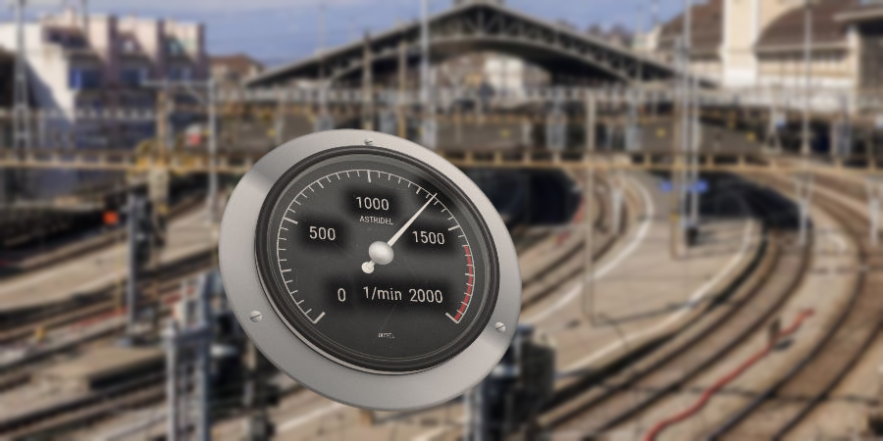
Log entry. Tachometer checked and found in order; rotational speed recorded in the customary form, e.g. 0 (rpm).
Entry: 1325 (rpm)
